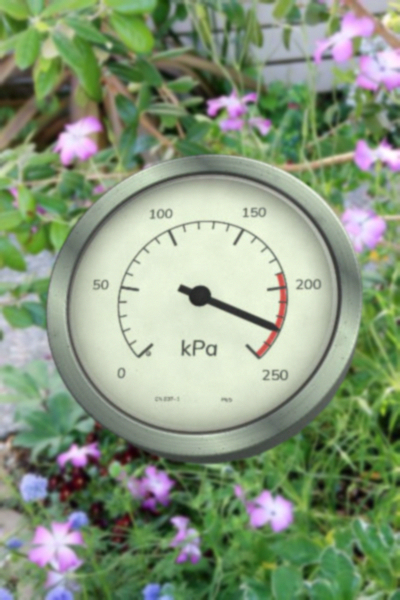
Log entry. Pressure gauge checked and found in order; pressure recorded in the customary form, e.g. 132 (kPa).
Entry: 230 (kPa)
